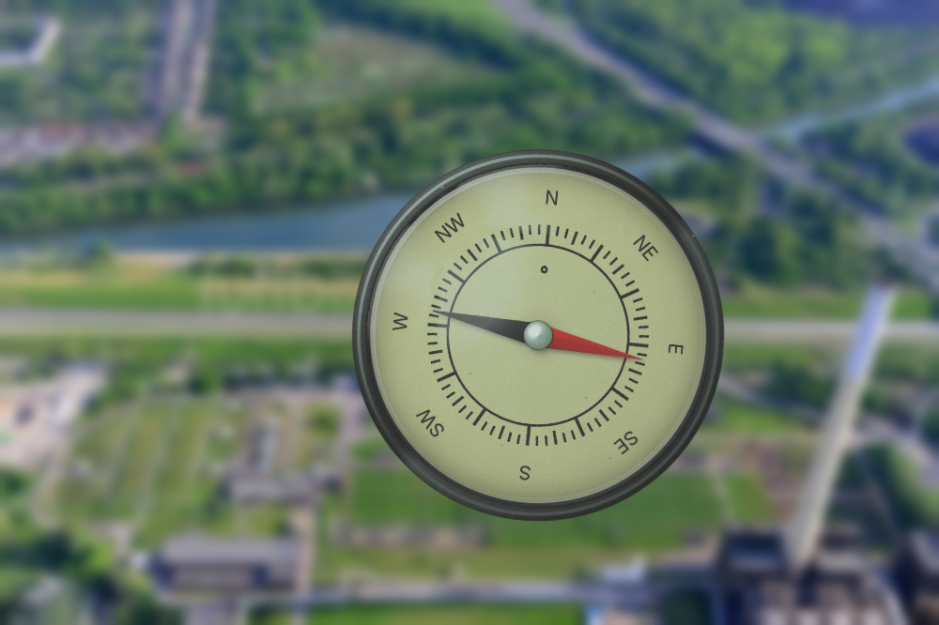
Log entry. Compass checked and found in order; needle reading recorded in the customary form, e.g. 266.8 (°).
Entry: 97.5 (°)
